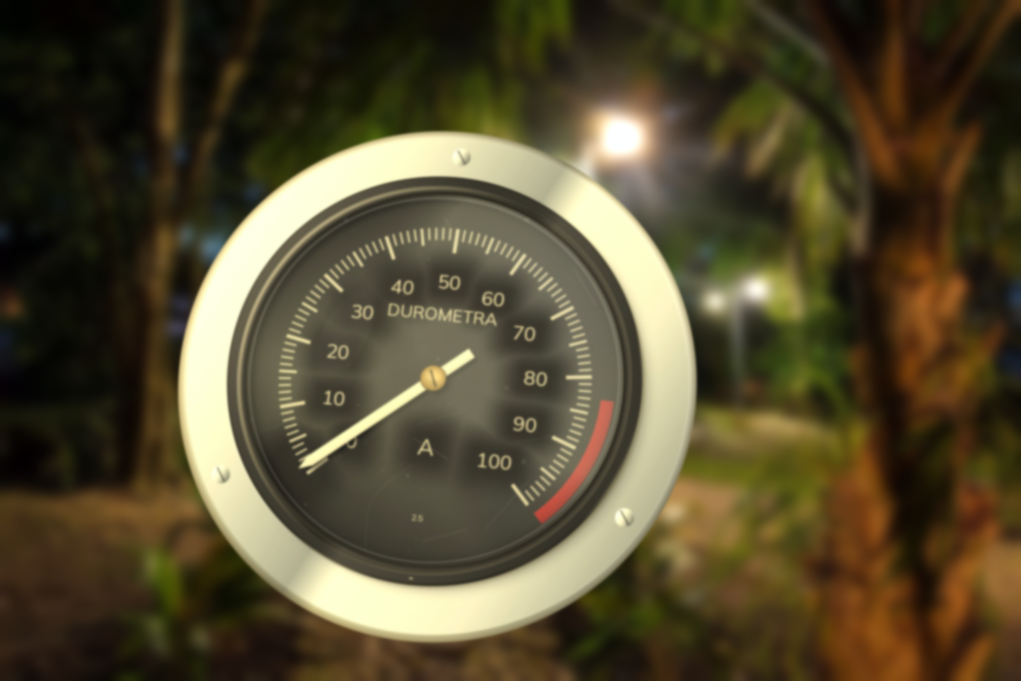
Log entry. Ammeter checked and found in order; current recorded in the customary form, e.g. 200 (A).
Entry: 1 (A)
